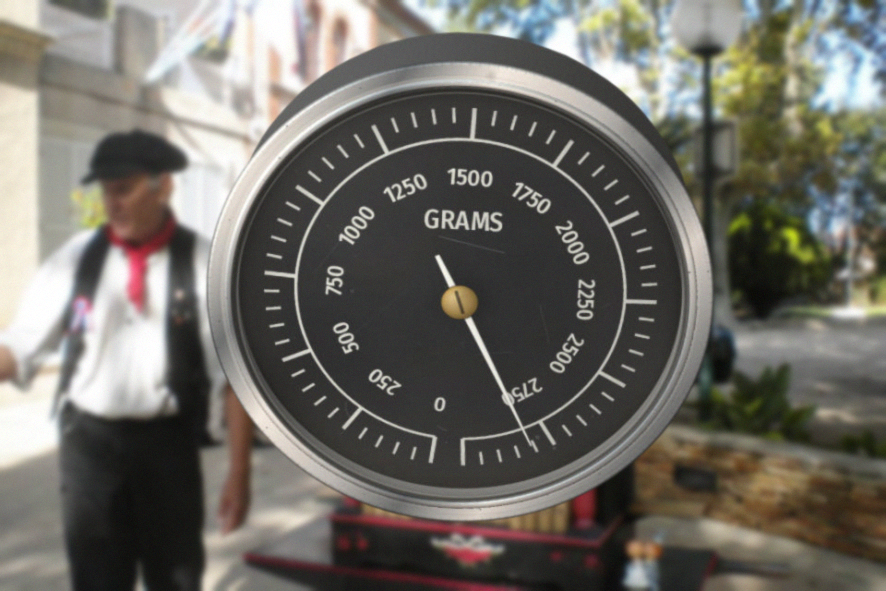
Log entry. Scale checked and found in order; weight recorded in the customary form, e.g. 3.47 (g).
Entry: 2800 (g)
